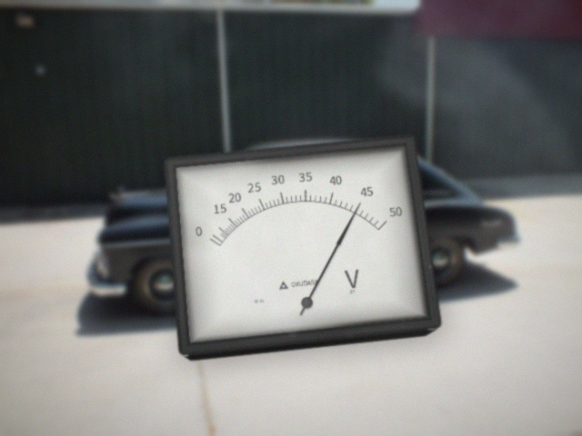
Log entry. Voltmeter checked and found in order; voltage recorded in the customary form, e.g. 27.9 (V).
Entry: 45 (V)
